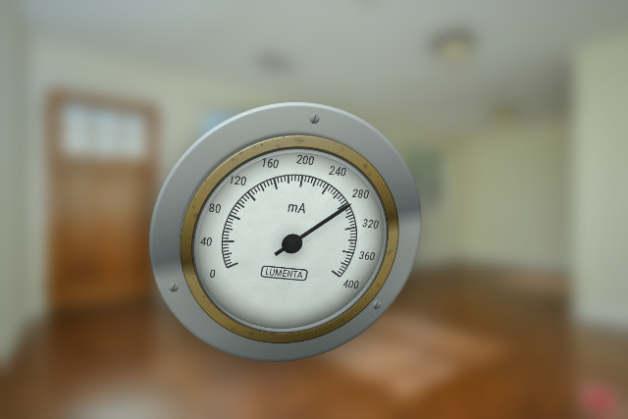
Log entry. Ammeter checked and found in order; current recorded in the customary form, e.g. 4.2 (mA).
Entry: 280 (mA)
